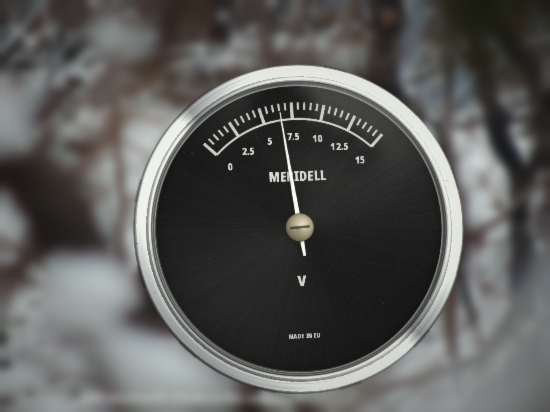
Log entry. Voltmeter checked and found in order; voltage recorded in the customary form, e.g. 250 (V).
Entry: 6.5 (V)
